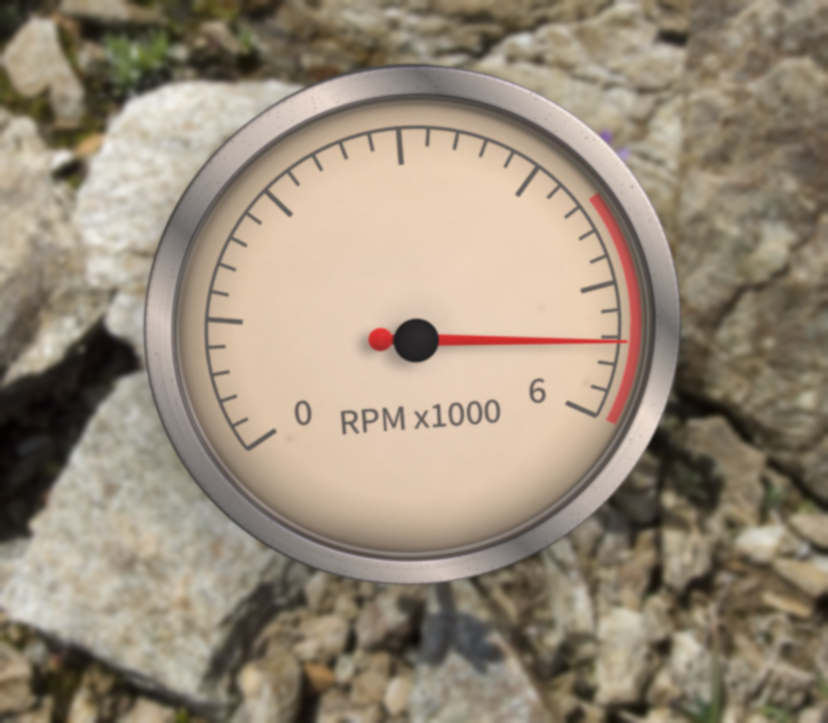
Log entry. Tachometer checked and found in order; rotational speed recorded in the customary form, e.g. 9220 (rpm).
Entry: 5400 (rpm)
